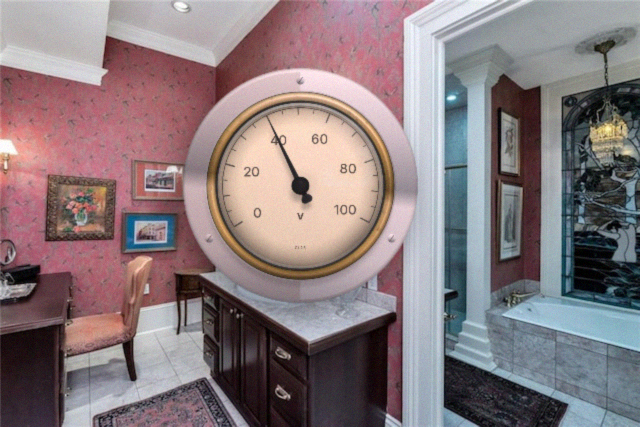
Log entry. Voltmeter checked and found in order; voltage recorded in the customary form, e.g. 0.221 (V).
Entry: 40 (V)
